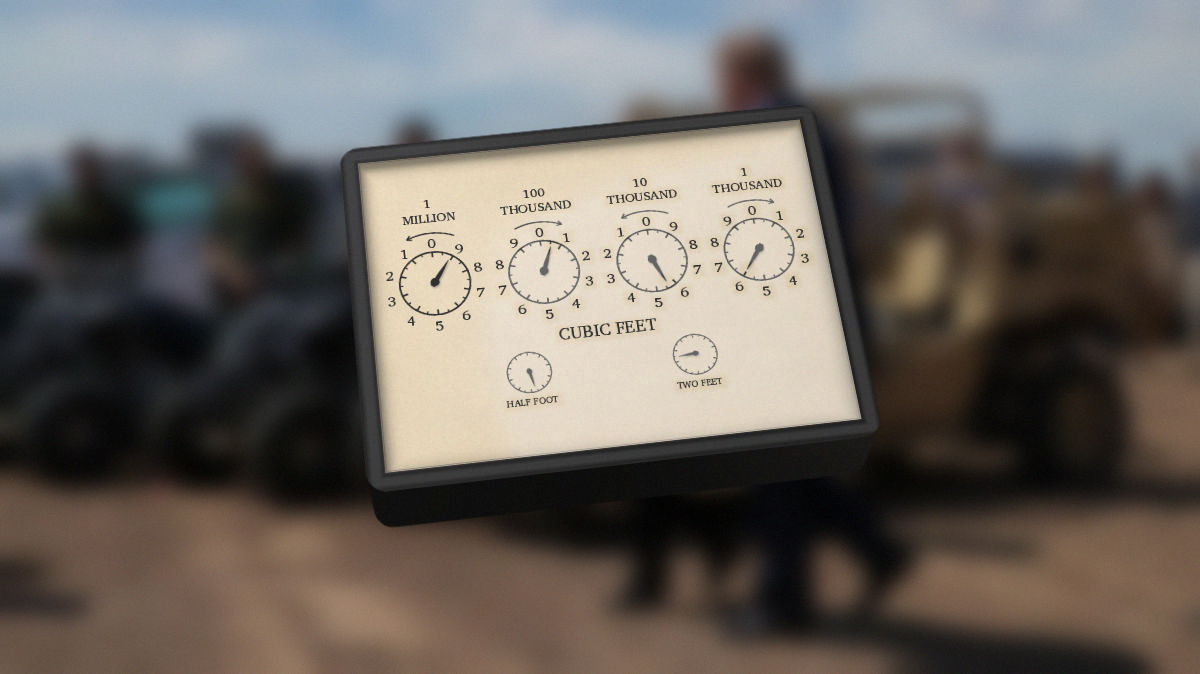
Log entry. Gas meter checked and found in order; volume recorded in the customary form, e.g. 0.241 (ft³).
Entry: 905600 (ft³)
